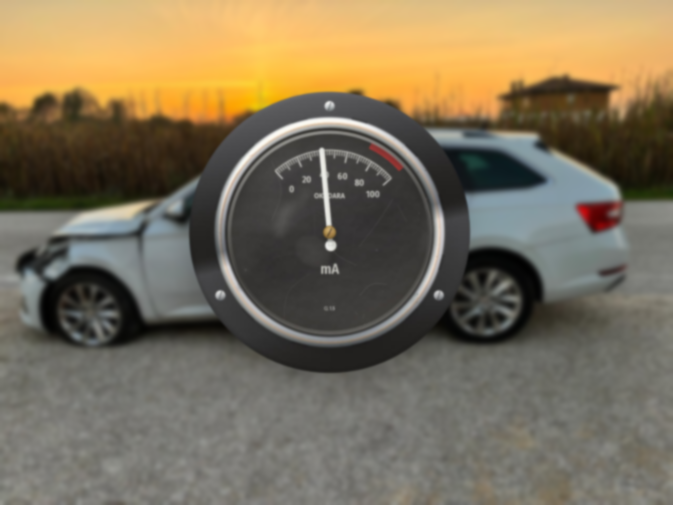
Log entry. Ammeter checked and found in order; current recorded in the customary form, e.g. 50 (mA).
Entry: 40 (mA)
